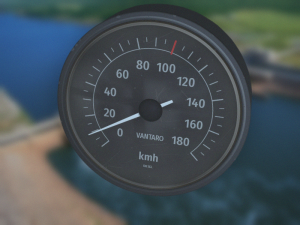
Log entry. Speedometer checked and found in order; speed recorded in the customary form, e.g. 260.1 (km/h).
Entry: 10 (km/h)
